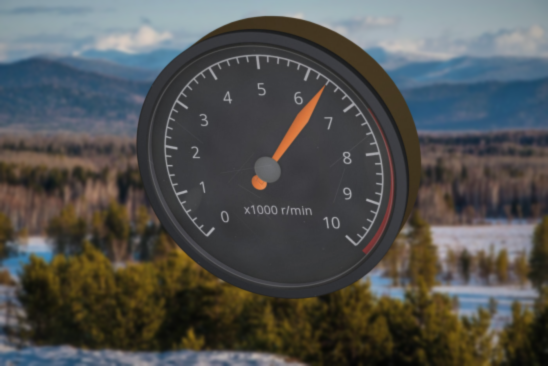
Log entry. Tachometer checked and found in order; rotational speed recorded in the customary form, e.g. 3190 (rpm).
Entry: 6400 (rpm)
